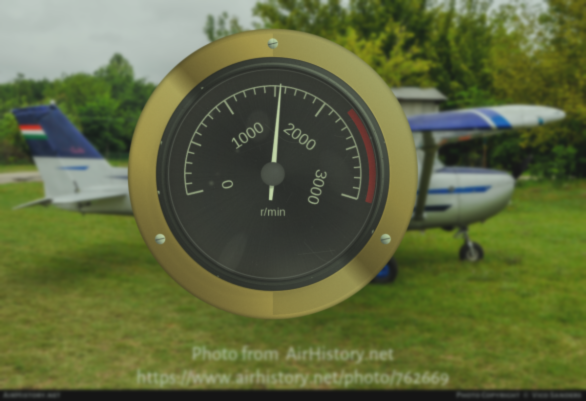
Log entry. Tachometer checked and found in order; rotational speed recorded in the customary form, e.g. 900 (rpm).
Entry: 1550 (rpm)
